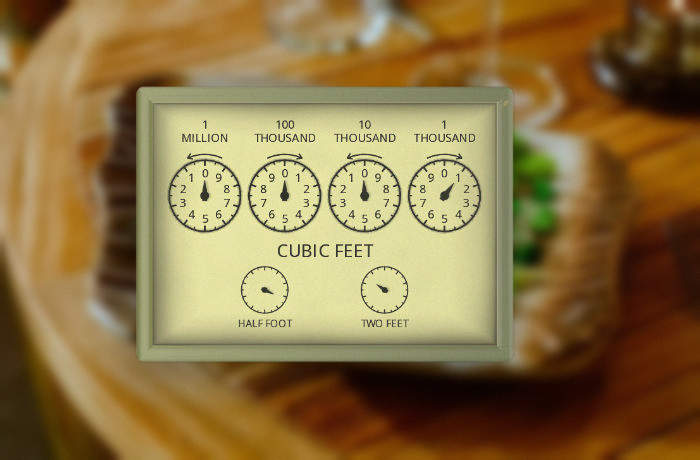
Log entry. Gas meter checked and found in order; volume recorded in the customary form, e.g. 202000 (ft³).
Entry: 100 (ft³)
